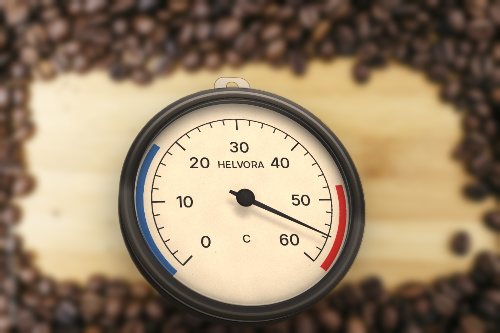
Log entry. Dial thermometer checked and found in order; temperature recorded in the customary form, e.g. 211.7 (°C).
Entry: 56 (°C)
